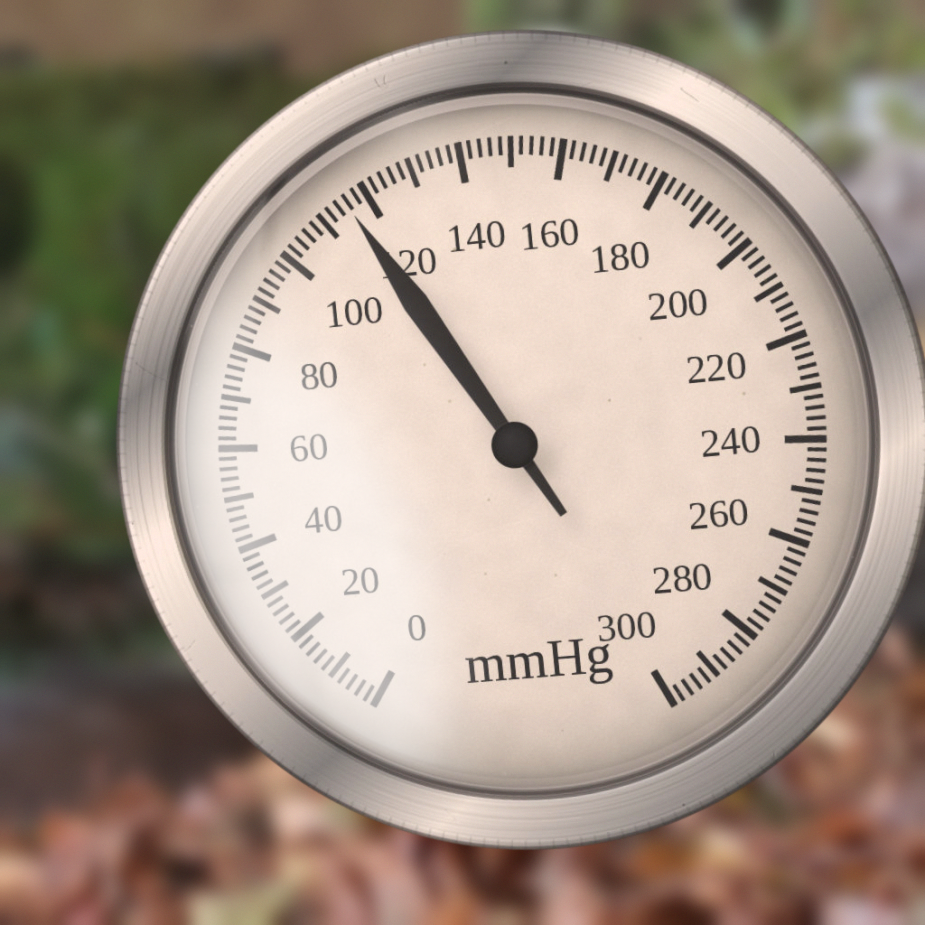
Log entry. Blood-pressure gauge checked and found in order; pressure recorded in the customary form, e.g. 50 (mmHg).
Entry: 116 (mmHg)
